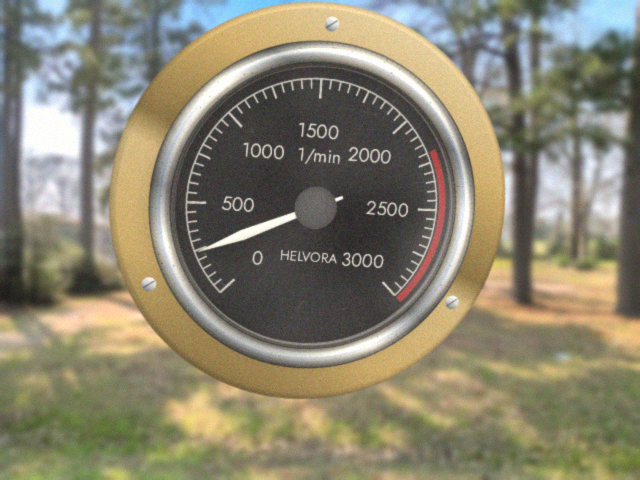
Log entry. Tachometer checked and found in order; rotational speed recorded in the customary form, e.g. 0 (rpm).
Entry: 250 (rpm)
